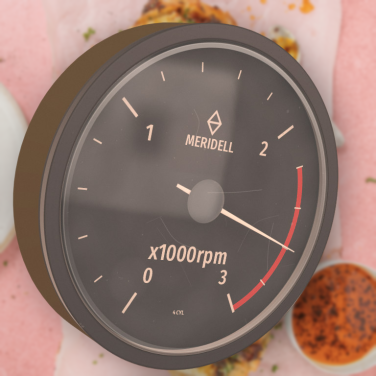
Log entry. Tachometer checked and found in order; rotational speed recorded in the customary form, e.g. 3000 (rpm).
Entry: 2600 (rpm)
